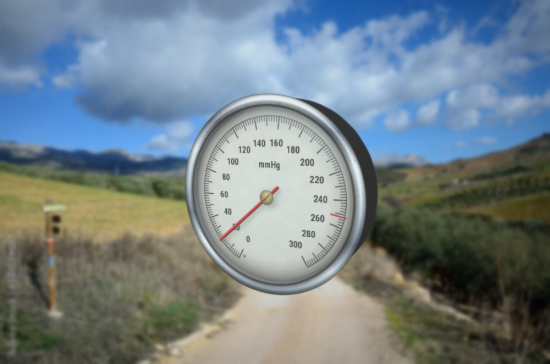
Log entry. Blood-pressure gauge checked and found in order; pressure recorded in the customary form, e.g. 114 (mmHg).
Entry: 20 (mmHg)
